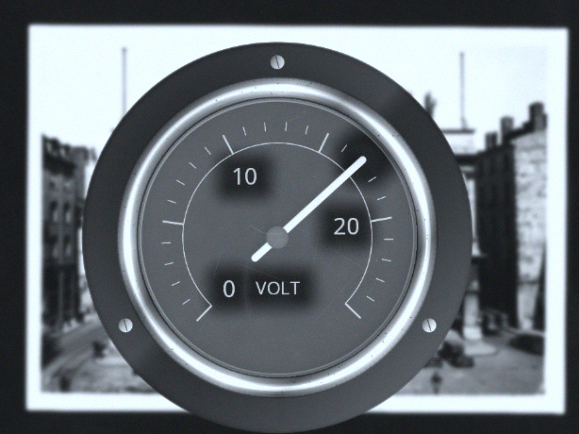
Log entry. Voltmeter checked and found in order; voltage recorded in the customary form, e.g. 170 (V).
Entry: 17 (V)
